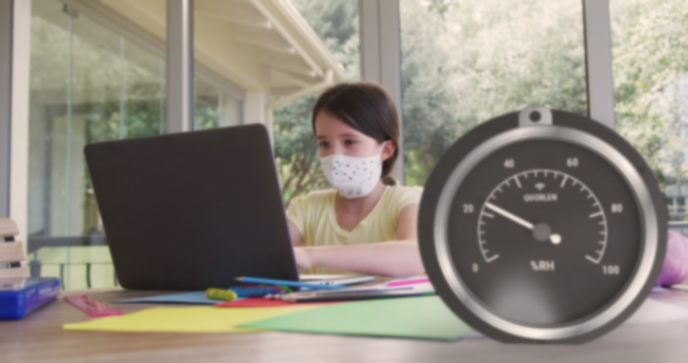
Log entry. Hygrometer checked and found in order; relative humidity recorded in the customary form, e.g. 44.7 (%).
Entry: 24 (%)
